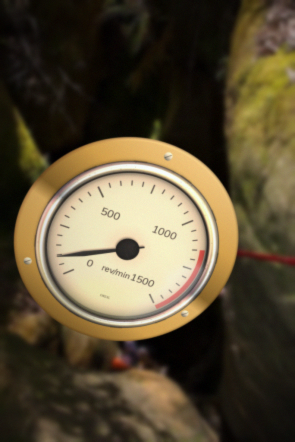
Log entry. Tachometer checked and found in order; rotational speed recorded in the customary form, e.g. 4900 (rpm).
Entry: 100 (rpm)
